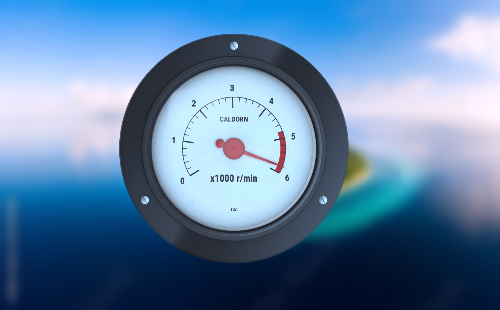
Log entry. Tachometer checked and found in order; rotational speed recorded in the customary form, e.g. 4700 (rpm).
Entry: 5800 (rpm)
